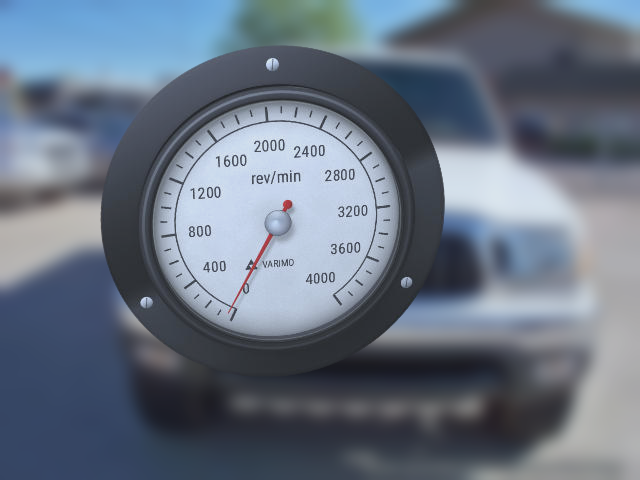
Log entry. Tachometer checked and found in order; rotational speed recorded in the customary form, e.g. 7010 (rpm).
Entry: 50 (rpm)
